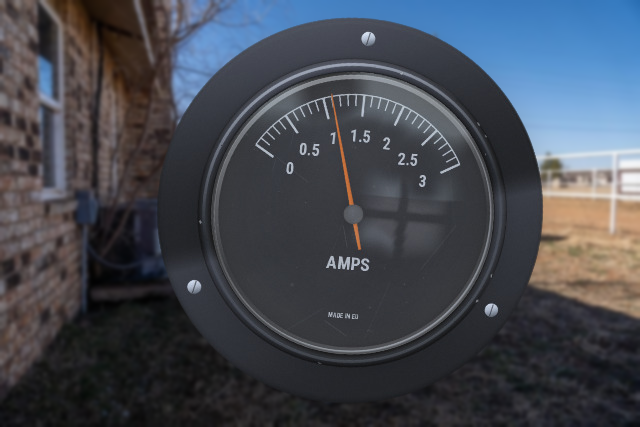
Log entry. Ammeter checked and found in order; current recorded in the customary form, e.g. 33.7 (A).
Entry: 1.1 (A)
